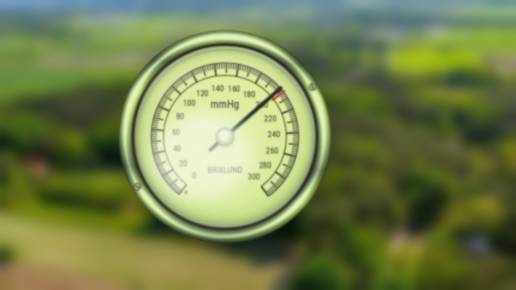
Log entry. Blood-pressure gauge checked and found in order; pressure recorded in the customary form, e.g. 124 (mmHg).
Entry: 200 (mmHg)
